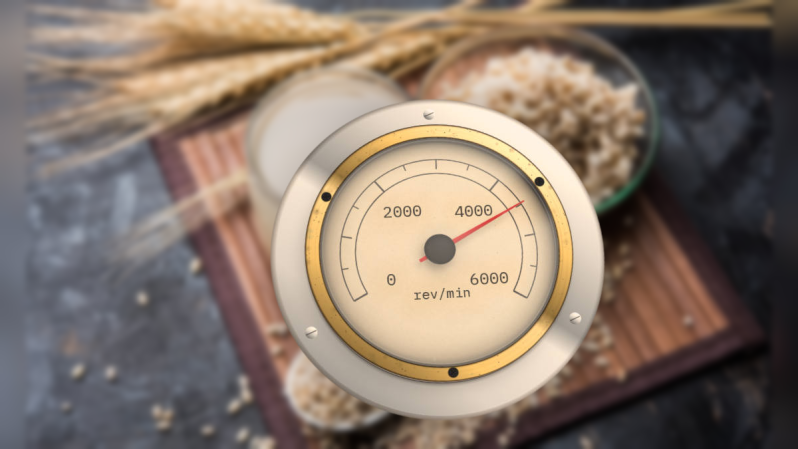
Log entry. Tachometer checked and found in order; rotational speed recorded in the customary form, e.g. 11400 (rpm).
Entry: 4500 (rpm)
